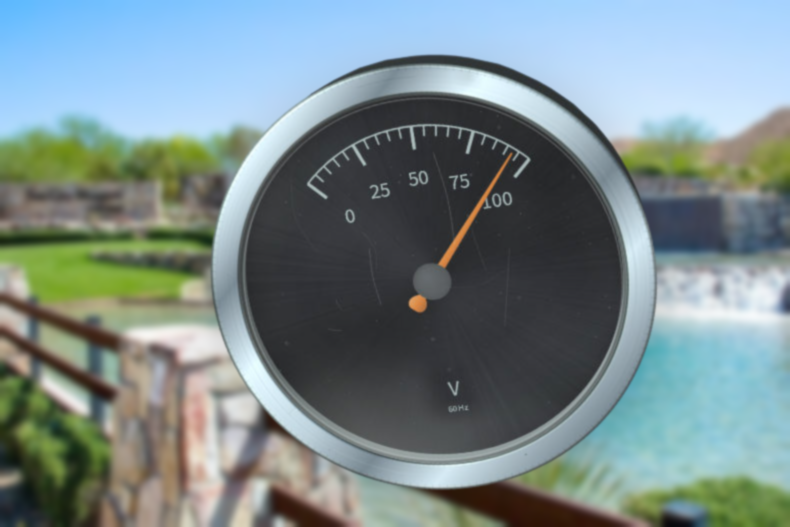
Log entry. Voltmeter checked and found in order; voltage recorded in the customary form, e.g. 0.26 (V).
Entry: 92.5 (V)
